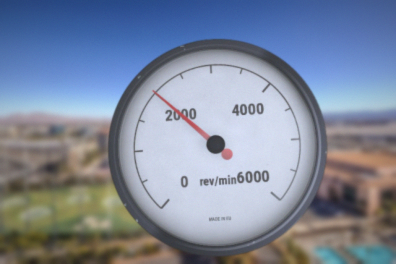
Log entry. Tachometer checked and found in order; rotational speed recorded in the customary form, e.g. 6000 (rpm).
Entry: 2000 (rpm)
